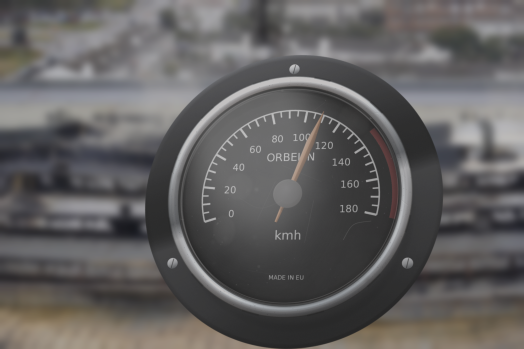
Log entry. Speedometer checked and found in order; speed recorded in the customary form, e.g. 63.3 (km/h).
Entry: 110 (km/h)
